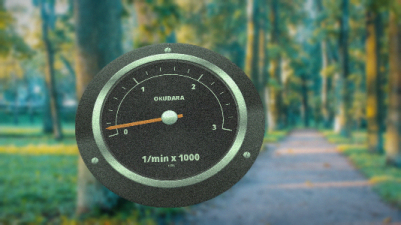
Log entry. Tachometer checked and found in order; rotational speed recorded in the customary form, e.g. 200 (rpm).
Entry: 100 (rpm)
